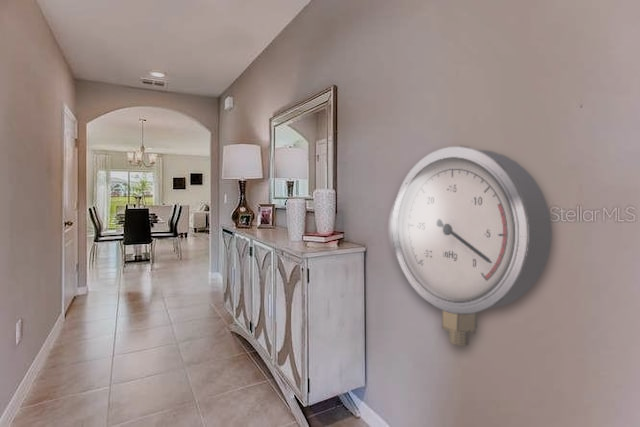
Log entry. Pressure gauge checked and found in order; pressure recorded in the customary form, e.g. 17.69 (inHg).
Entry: -2 (inHg)
